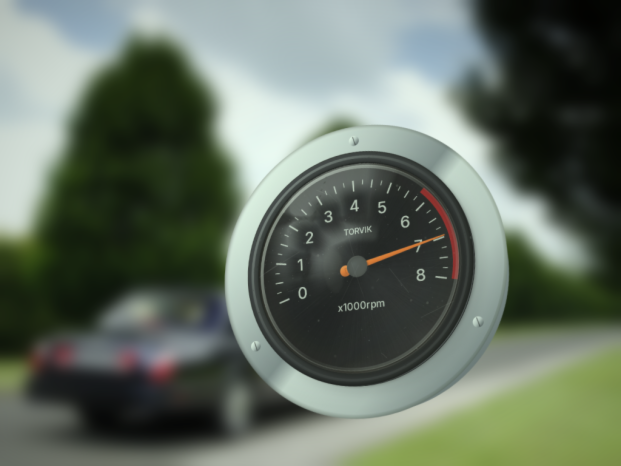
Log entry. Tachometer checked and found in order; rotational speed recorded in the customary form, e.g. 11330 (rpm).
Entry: 7000 (rpm)
